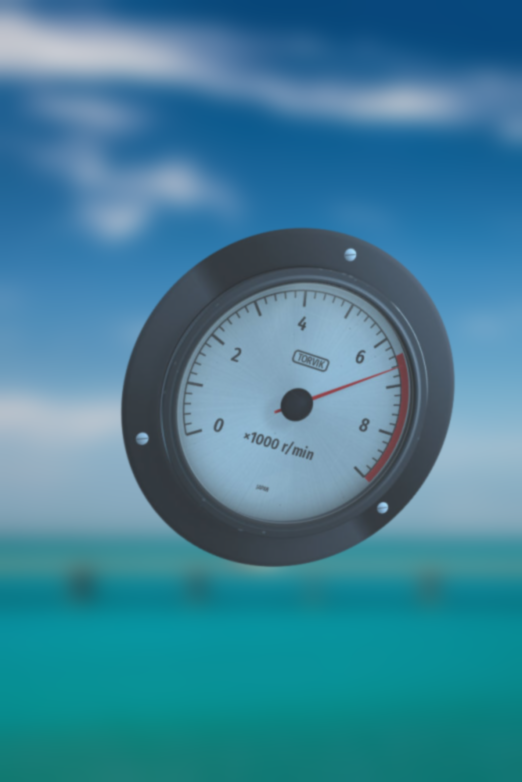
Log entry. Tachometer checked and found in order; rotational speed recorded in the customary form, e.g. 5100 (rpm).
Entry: 6600 (rpm)
